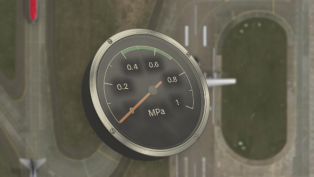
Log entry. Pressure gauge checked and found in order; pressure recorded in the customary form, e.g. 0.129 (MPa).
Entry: 0 (MPa)
